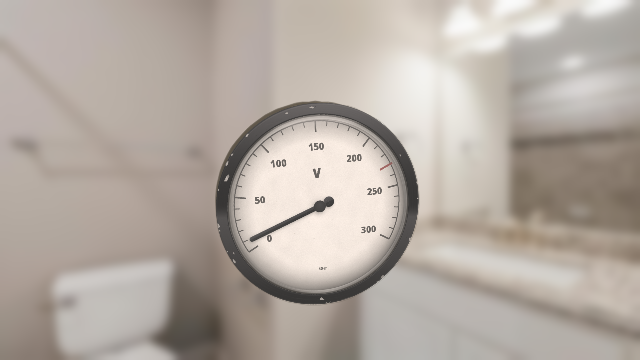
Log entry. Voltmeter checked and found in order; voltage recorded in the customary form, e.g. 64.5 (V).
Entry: 10 (V)
